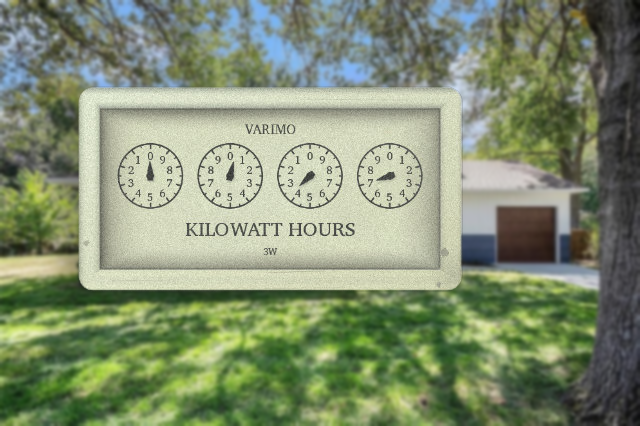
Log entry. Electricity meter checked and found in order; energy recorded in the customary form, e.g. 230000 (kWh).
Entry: 37 (kWh)
